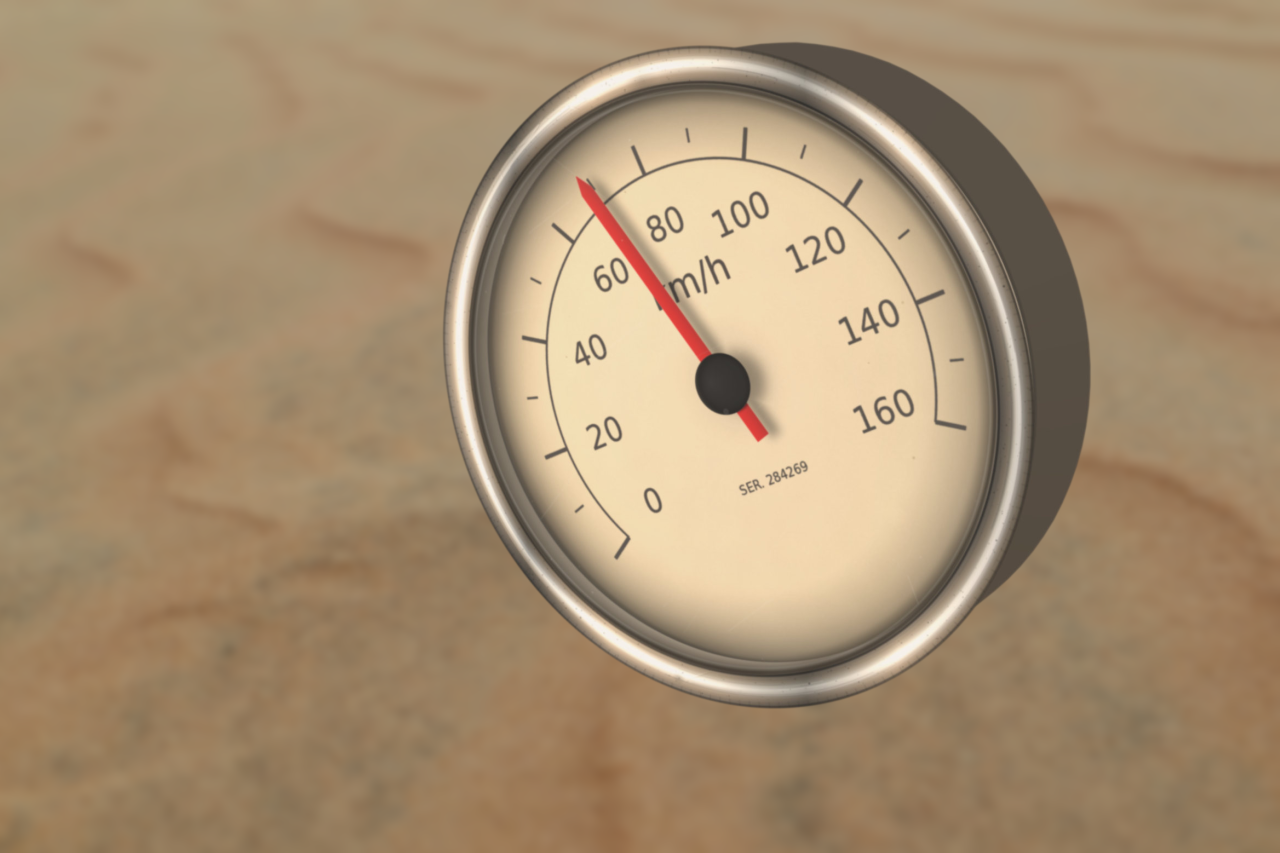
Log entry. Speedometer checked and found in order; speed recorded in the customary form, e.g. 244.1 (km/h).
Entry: 70 (km/h)
